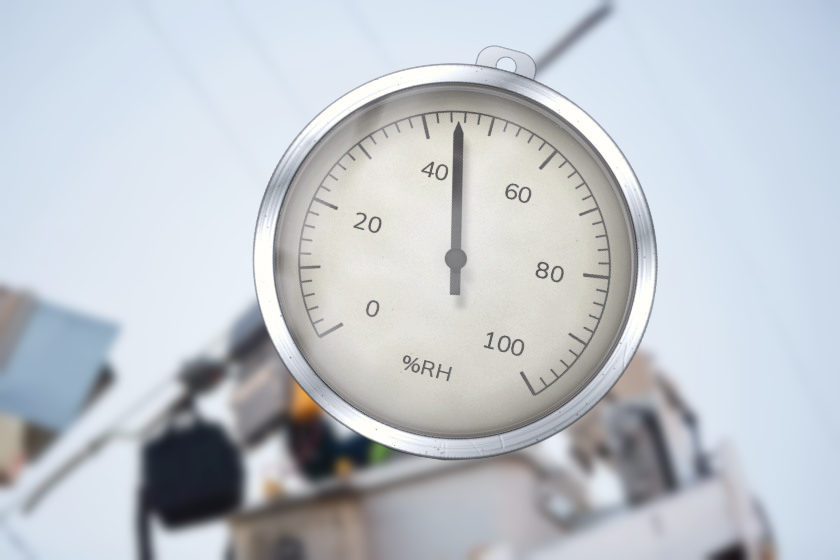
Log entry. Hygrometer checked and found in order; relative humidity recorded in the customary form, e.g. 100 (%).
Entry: 45 (%)
